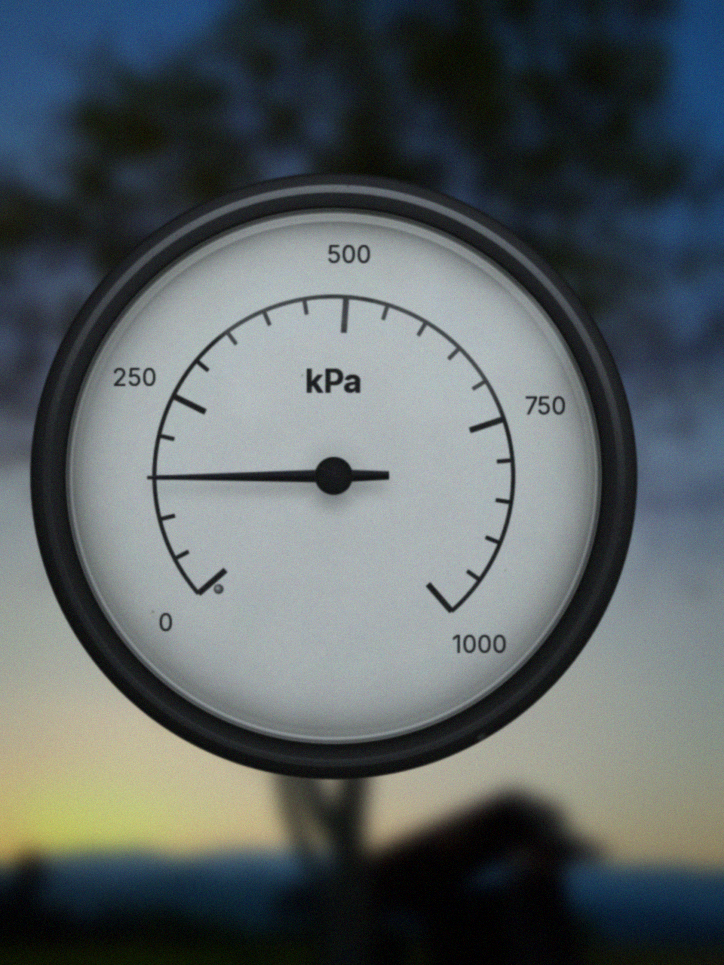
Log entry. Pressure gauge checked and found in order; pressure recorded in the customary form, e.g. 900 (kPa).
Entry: 150 (kPa)
